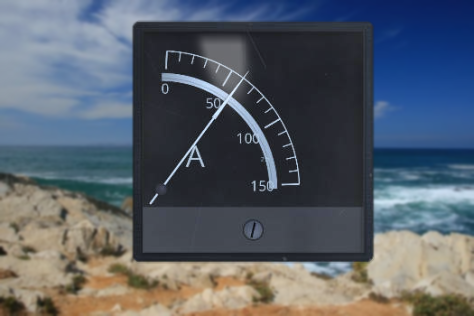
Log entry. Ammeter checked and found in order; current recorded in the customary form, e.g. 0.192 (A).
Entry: 60 (A)
